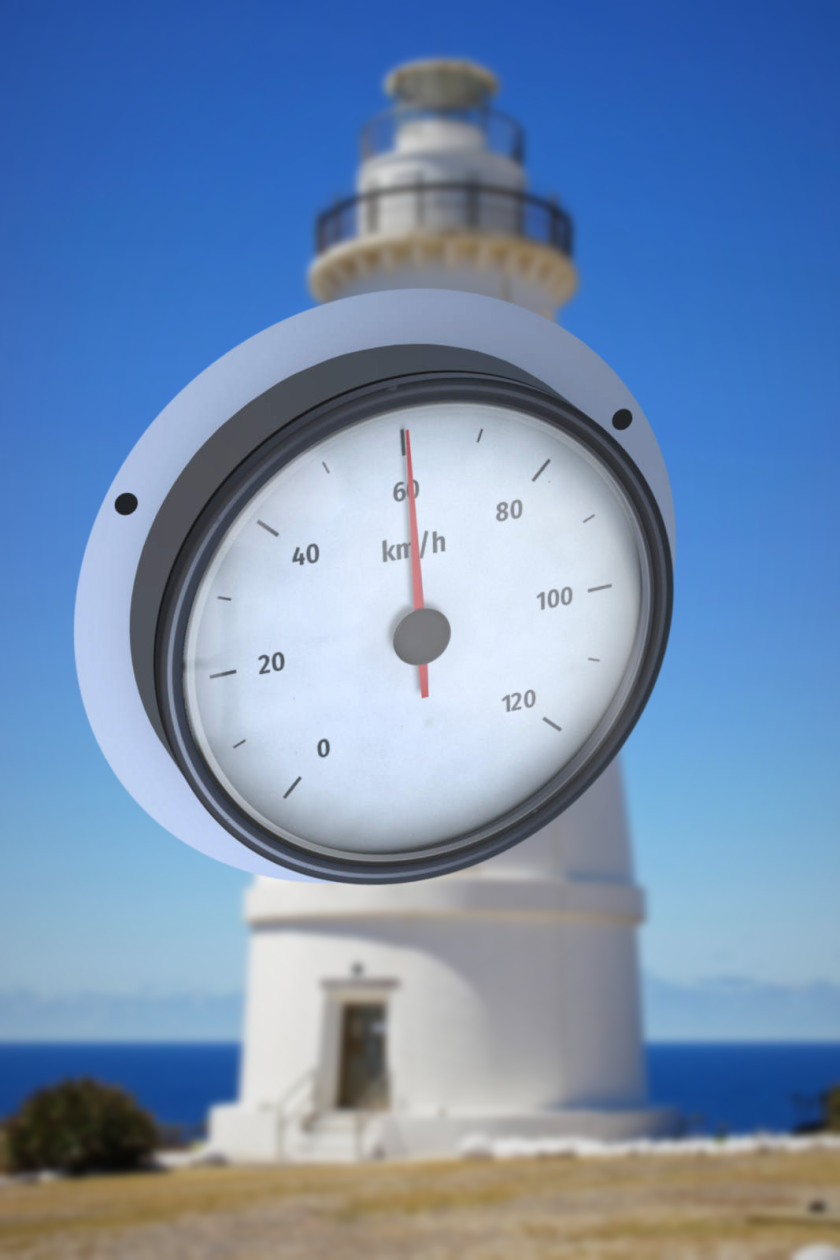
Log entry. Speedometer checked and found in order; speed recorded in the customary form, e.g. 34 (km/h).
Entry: 60 (km/h)
